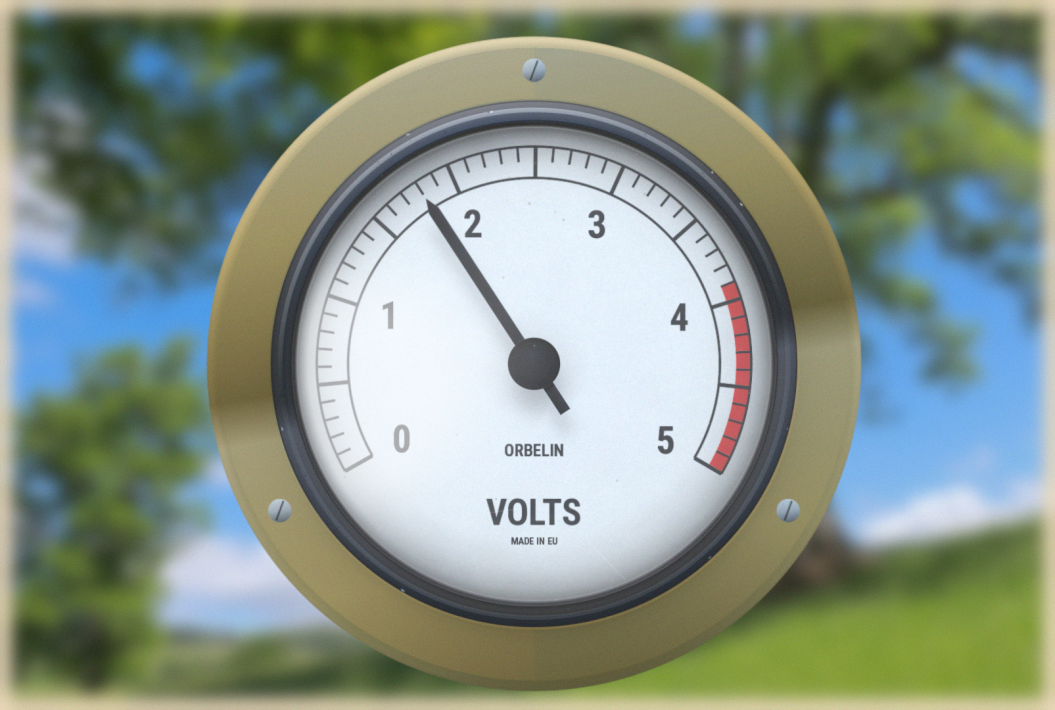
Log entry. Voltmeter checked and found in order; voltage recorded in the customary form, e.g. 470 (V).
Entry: 1.8 (V)
